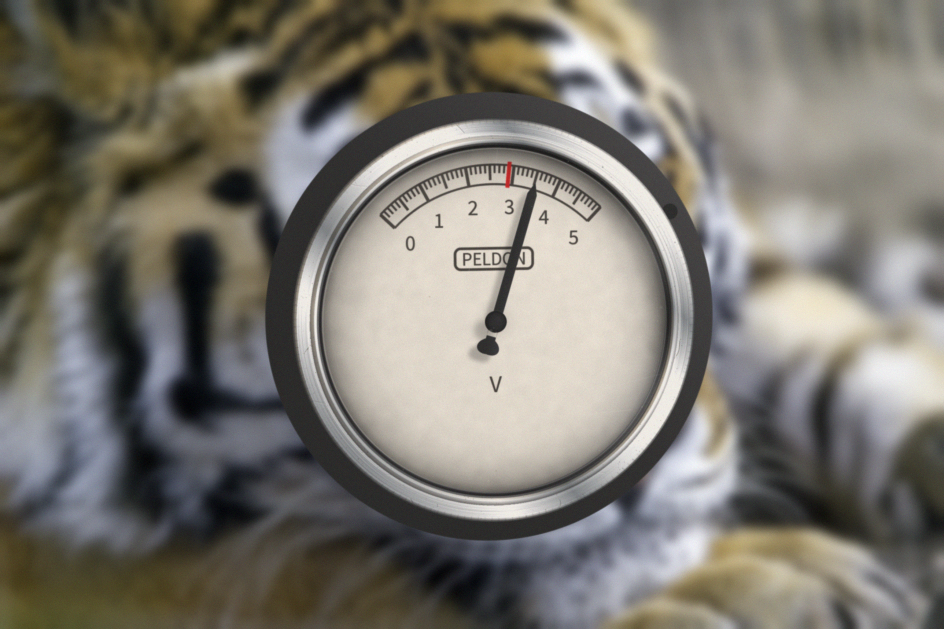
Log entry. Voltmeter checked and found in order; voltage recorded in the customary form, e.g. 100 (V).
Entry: 3.5 (V)
